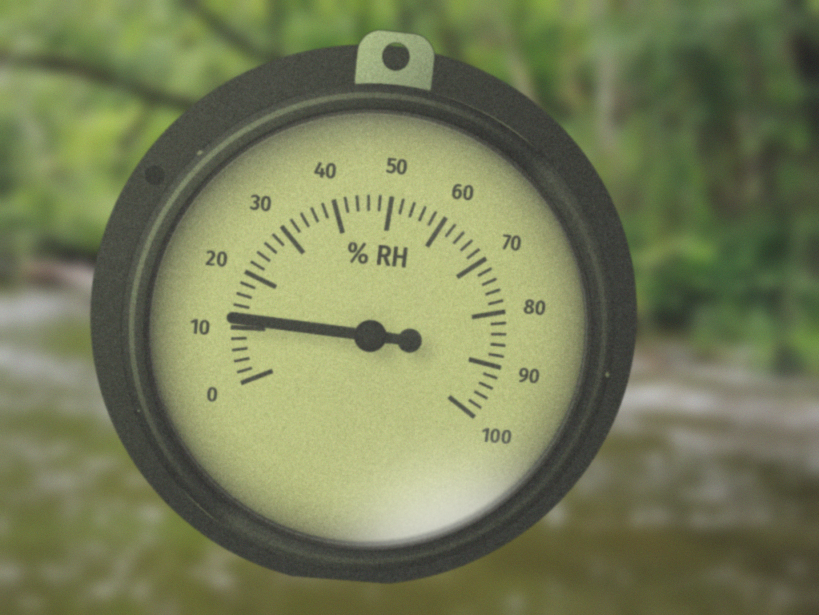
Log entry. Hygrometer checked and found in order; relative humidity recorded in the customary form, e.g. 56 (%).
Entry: 12 (%)
